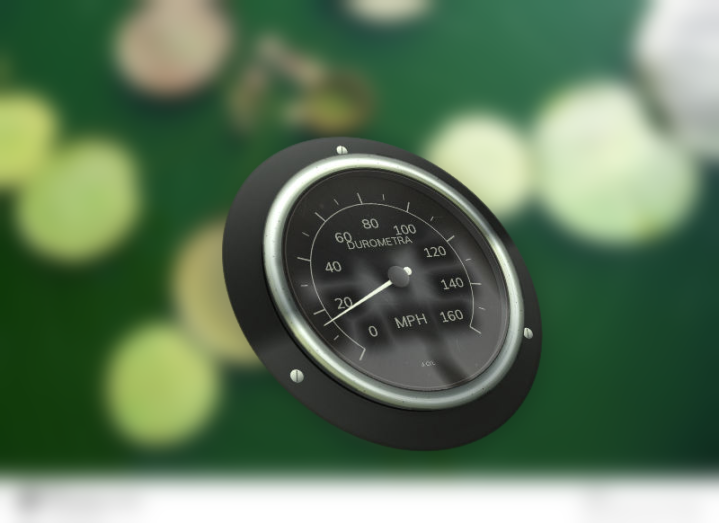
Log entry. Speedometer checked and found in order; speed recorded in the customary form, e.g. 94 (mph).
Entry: 15 (mph)
